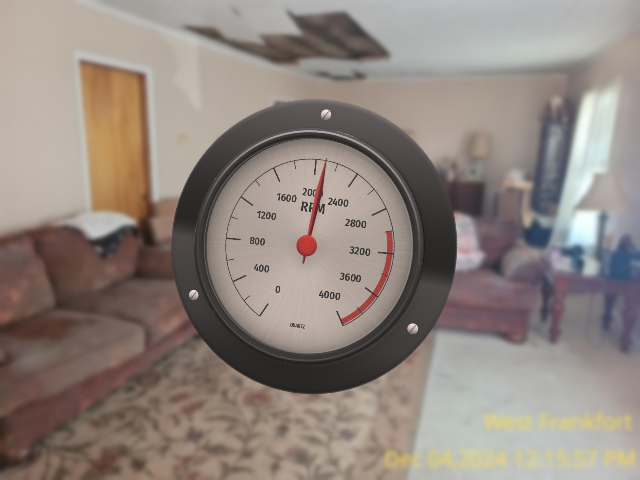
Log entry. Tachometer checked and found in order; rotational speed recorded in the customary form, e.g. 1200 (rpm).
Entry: 2100 (rpm)
